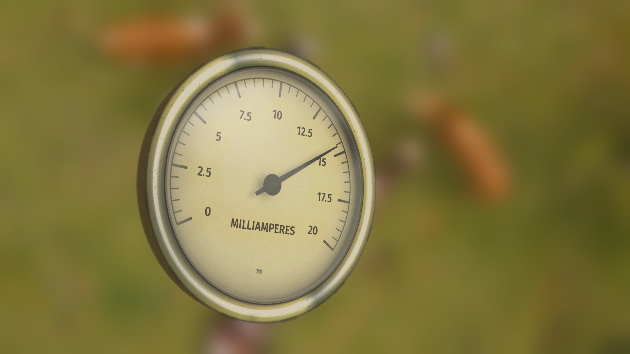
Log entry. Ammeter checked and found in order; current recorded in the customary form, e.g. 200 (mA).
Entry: 14.5 (mA)
